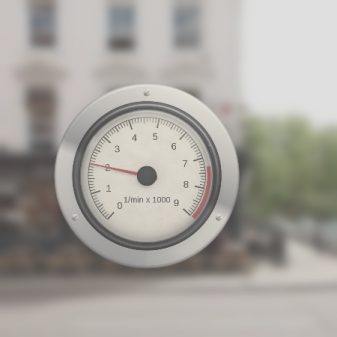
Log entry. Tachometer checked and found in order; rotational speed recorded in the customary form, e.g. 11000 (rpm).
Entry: 2000 (rpm)
